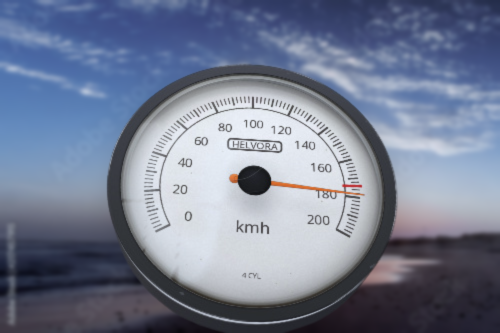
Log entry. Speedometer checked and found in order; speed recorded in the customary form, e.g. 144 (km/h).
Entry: 180 (km/h)
